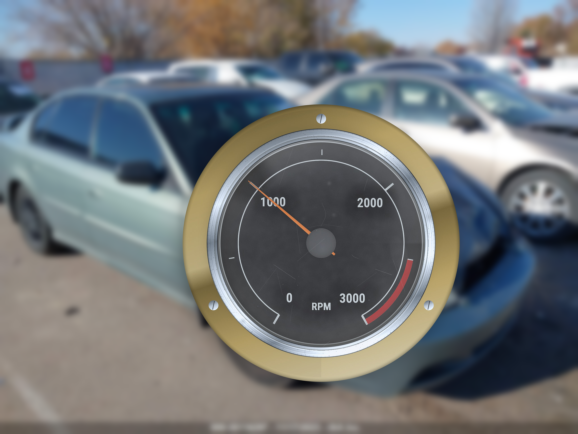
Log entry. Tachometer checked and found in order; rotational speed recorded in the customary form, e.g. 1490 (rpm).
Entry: 1000 (rpm)
